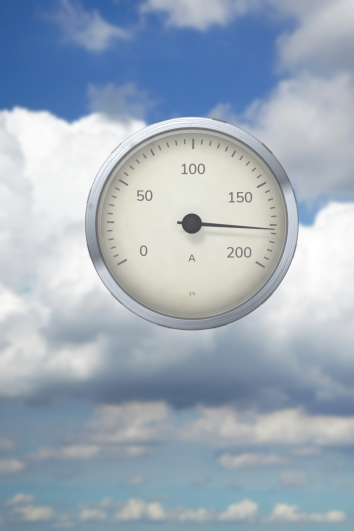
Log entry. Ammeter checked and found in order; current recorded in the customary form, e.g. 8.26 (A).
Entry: 177.5 (A)
